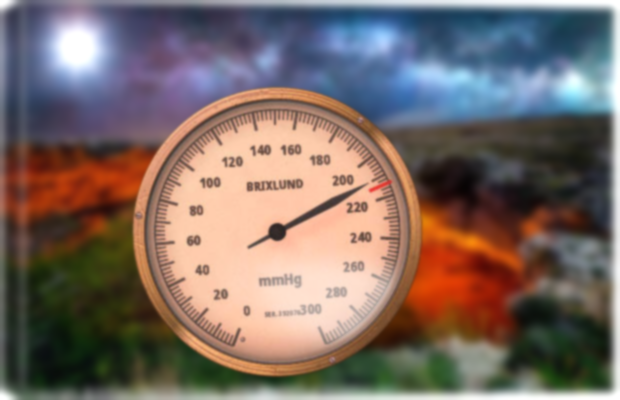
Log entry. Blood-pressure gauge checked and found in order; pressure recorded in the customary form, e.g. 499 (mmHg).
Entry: 210 (mmHg)
